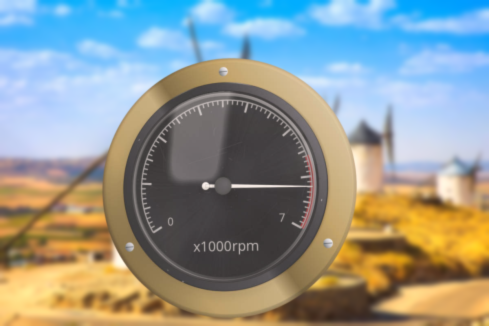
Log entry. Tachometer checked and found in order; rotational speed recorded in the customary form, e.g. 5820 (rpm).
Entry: 6200 (rpm)
